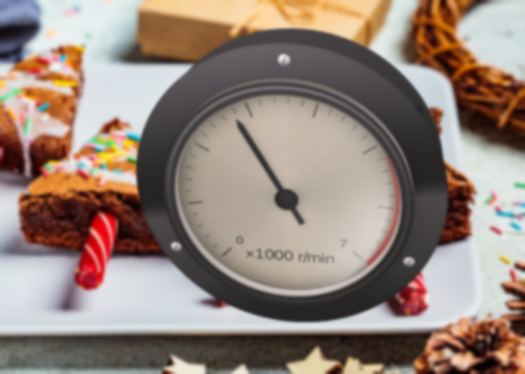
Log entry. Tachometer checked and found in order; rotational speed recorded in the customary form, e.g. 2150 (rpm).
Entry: 2800 (rpm)
